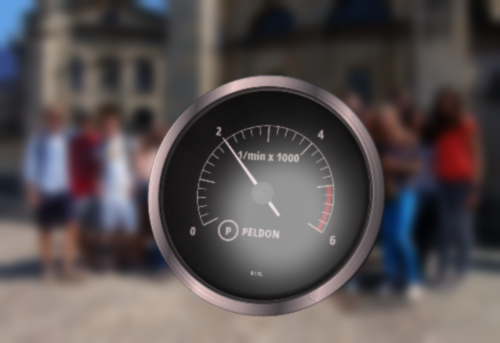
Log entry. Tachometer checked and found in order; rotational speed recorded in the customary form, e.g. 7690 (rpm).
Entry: 2000 (rpm)
